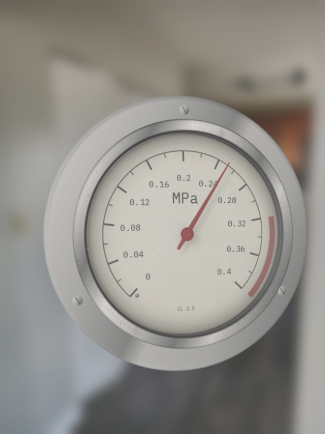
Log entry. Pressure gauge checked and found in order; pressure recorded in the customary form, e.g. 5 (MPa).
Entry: 0.25 (MPa)
